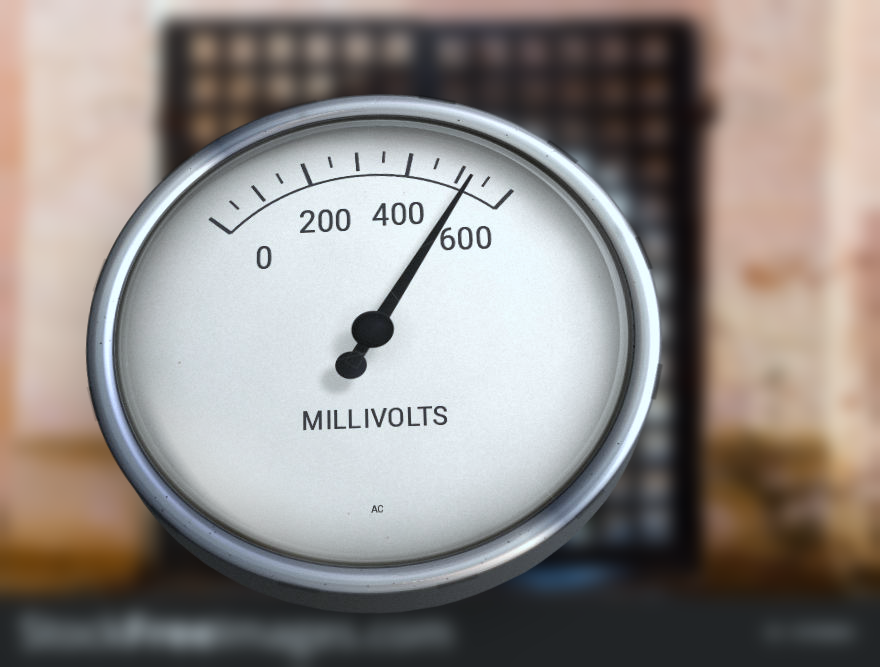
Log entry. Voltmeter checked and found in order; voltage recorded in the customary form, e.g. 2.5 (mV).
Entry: 525 (mV)
